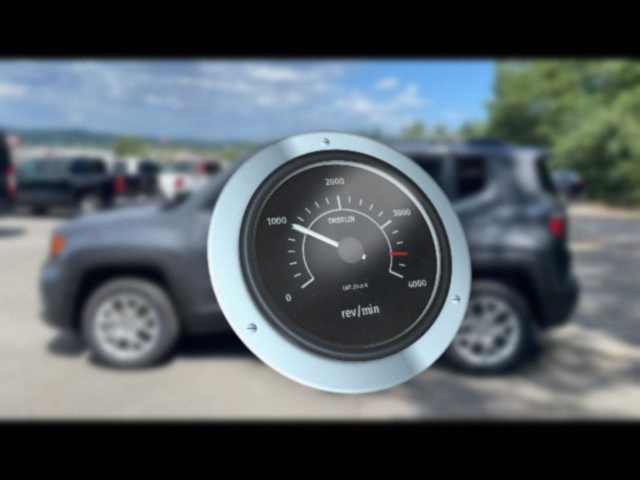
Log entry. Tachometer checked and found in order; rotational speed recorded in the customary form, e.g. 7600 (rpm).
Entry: 1000 (rpm)
